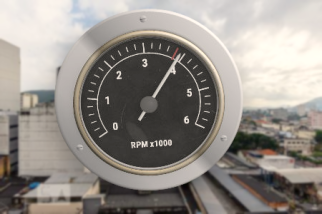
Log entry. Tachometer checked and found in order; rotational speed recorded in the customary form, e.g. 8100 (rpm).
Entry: 3900 (rpm)
